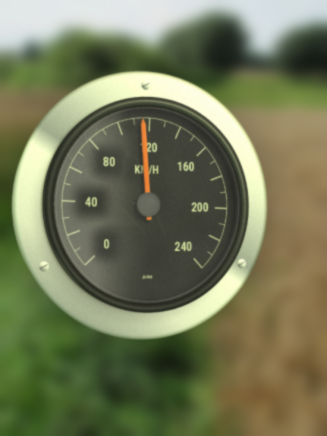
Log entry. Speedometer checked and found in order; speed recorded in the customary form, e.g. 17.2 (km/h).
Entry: 115 (km/h)
